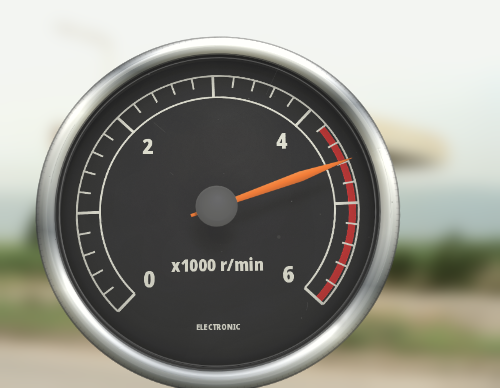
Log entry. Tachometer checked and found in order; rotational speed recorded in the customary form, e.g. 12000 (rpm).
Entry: 4600 (rpm)
